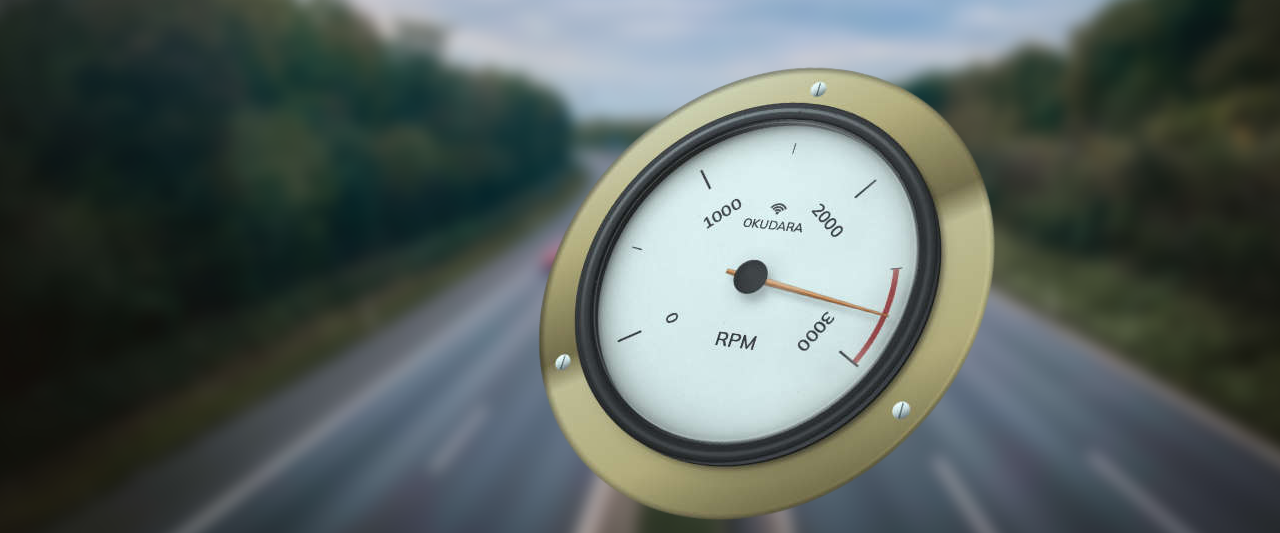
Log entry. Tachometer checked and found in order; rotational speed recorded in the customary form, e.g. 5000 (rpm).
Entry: 2750 (rpm)
